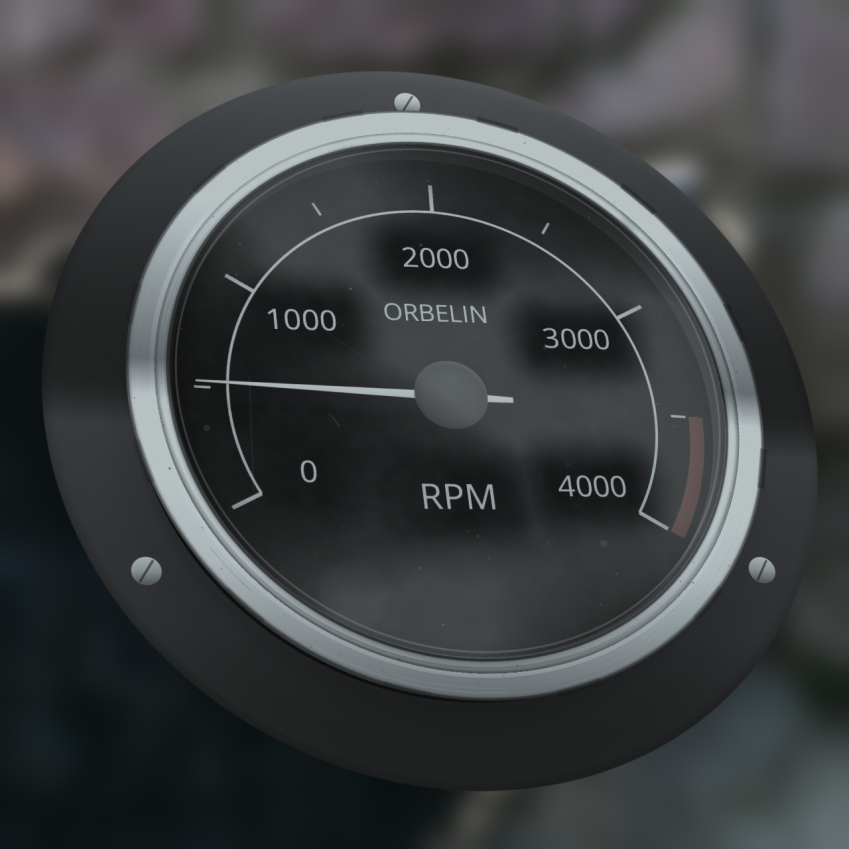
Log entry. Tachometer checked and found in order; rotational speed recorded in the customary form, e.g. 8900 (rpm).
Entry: 500 (rpm)
